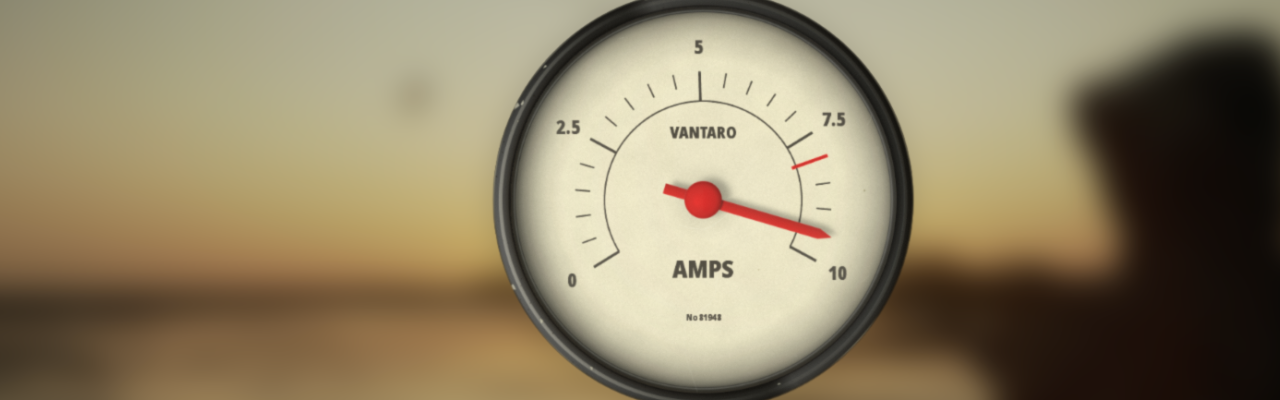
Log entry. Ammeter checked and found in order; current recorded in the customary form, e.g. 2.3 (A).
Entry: 9.5 (A)
